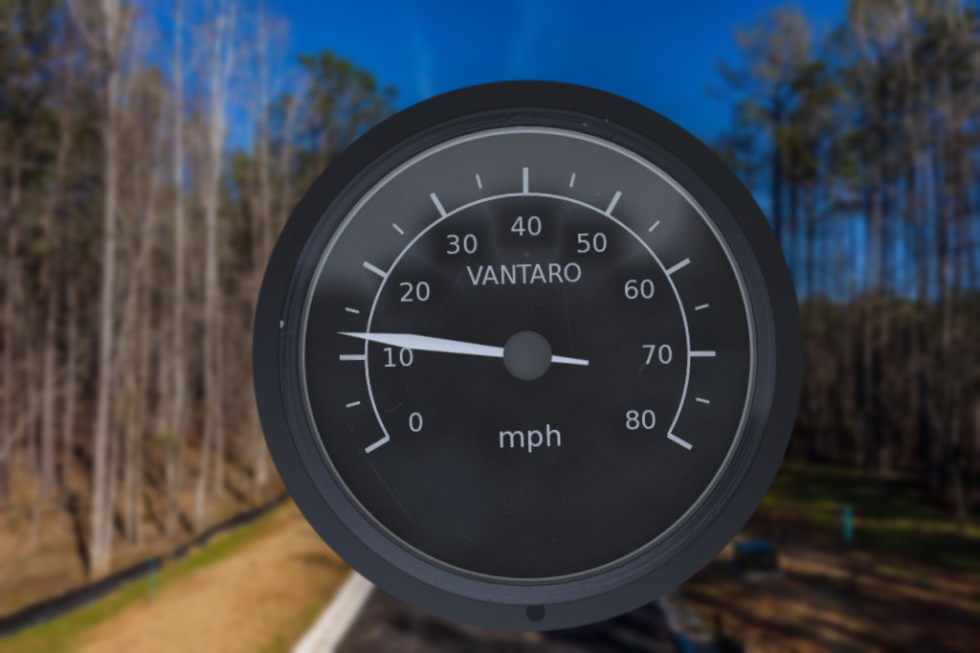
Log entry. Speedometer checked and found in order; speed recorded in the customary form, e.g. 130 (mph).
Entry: 12.5 (mph)
